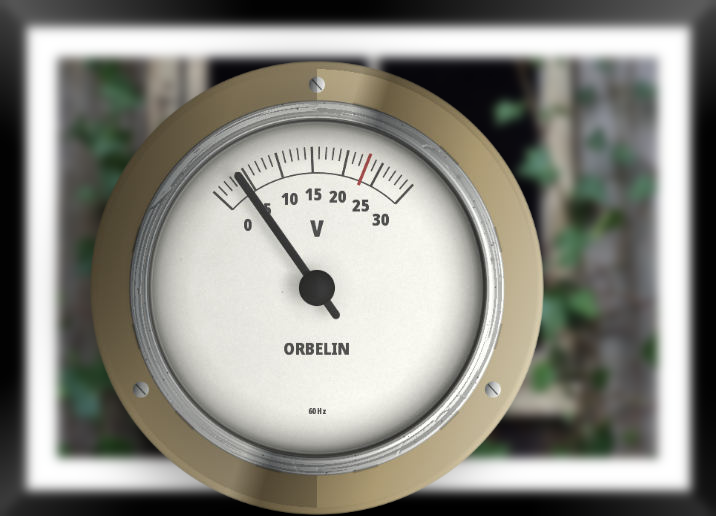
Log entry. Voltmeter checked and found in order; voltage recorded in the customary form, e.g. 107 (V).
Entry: 4 (V)
